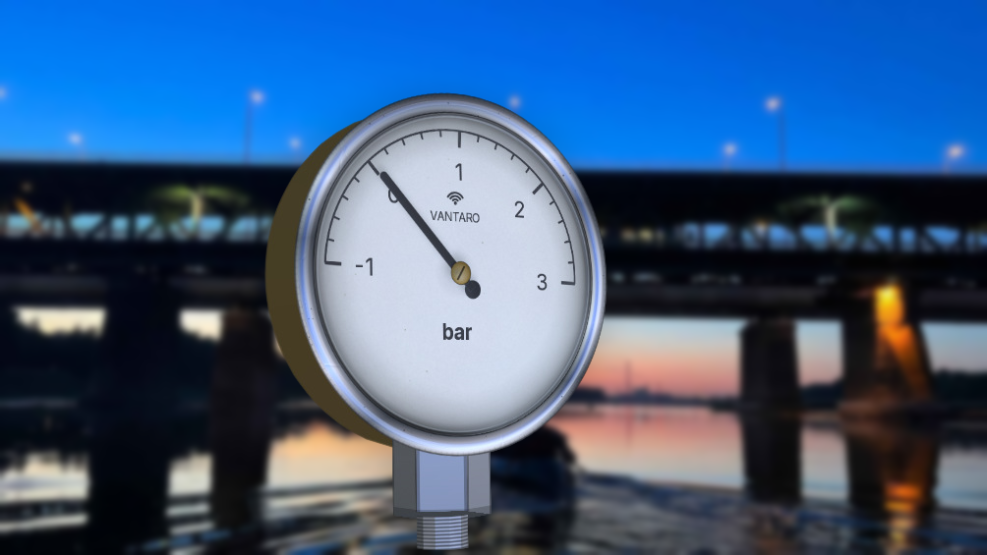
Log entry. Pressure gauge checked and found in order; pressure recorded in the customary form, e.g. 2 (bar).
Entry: 0 (bar)
